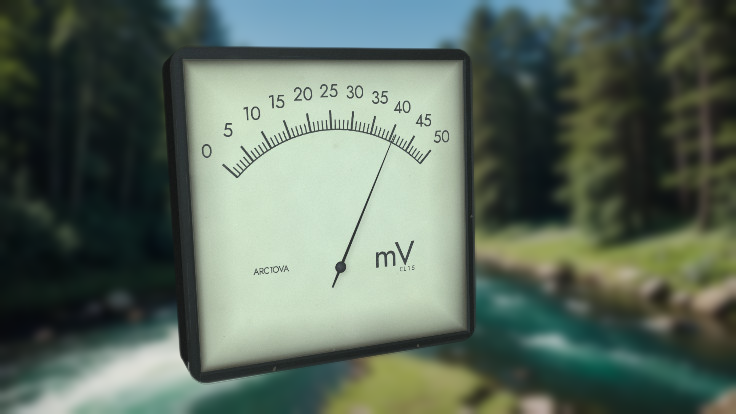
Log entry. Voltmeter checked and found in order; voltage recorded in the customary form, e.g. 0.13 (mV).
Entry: 40 (mV)
